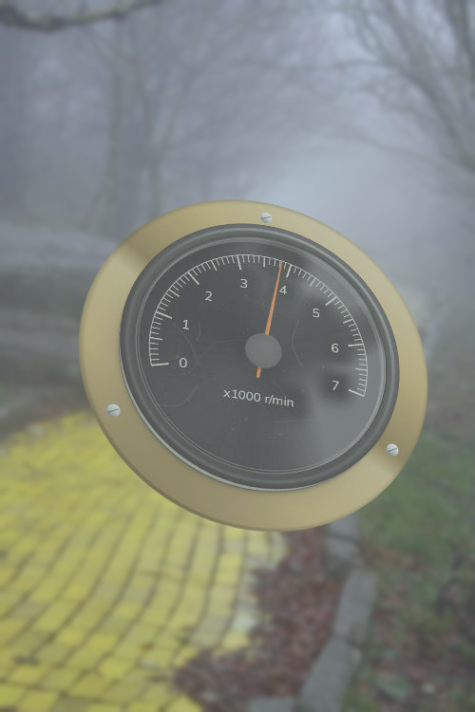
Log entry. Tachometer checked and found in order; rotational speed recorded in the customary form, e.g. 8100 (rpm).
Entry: 3800 (rpm)
